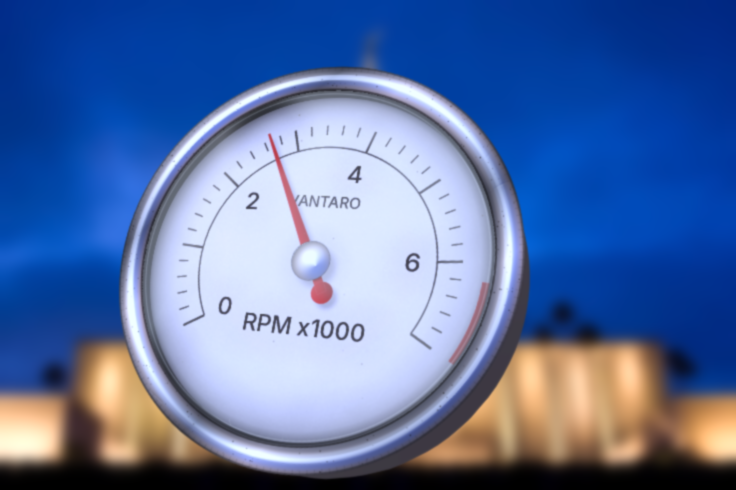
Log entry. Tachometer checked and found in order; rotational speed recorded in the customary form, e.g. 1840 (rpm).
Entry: 2700 (rpm)
